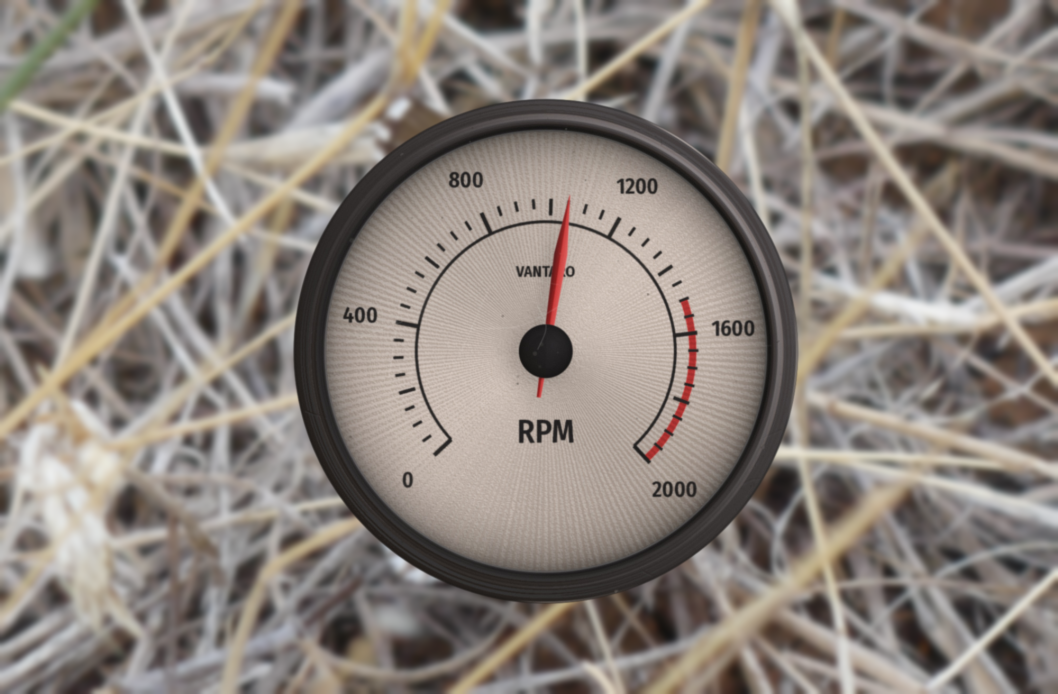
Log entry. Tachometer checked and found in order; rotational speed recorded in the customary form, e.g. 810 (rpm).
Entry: 1050 (rpm)
